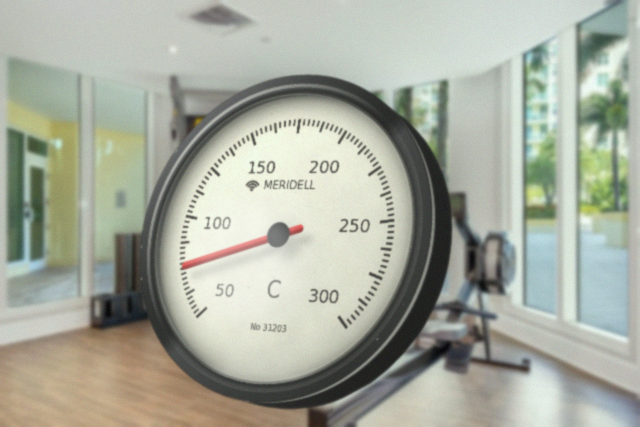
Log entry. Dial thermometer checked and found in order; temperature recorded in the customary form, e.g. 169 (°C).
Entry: 75 (°C)
